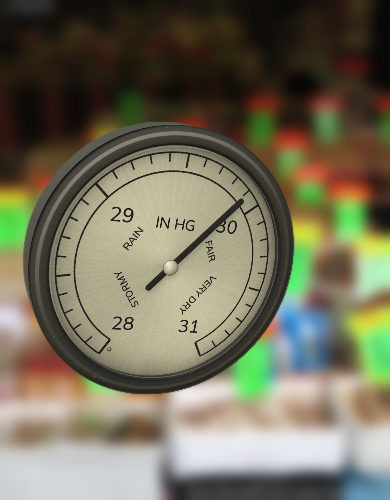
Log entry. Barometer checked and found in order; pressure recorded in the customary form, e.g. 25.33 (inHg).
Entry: 29.9 (inHg)
